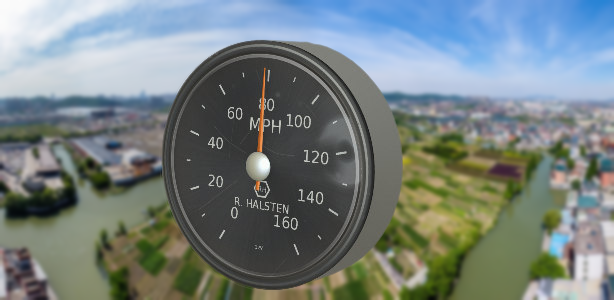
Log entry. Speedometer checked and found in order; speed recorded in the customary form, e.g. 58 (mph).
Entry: 80 (mph)
